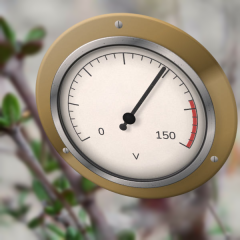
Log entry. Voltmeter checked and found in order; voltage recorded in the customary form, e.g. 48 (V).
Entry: 97.5 (V)
